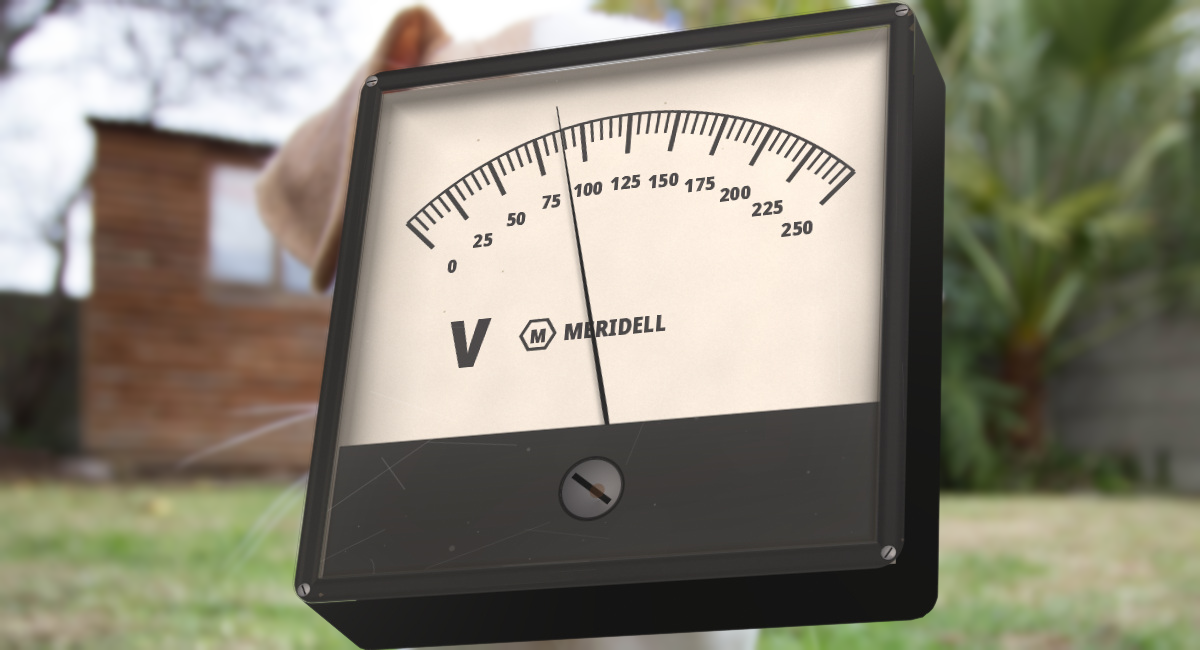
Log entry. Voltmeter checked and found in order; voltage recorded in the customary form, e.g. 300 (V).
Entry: 90 (V)
